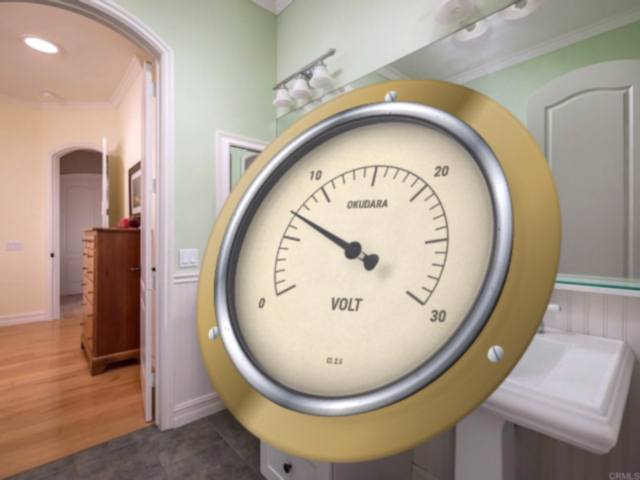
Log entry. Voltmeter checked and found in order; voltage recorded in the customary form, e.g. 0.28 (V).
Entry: 7 (V)
